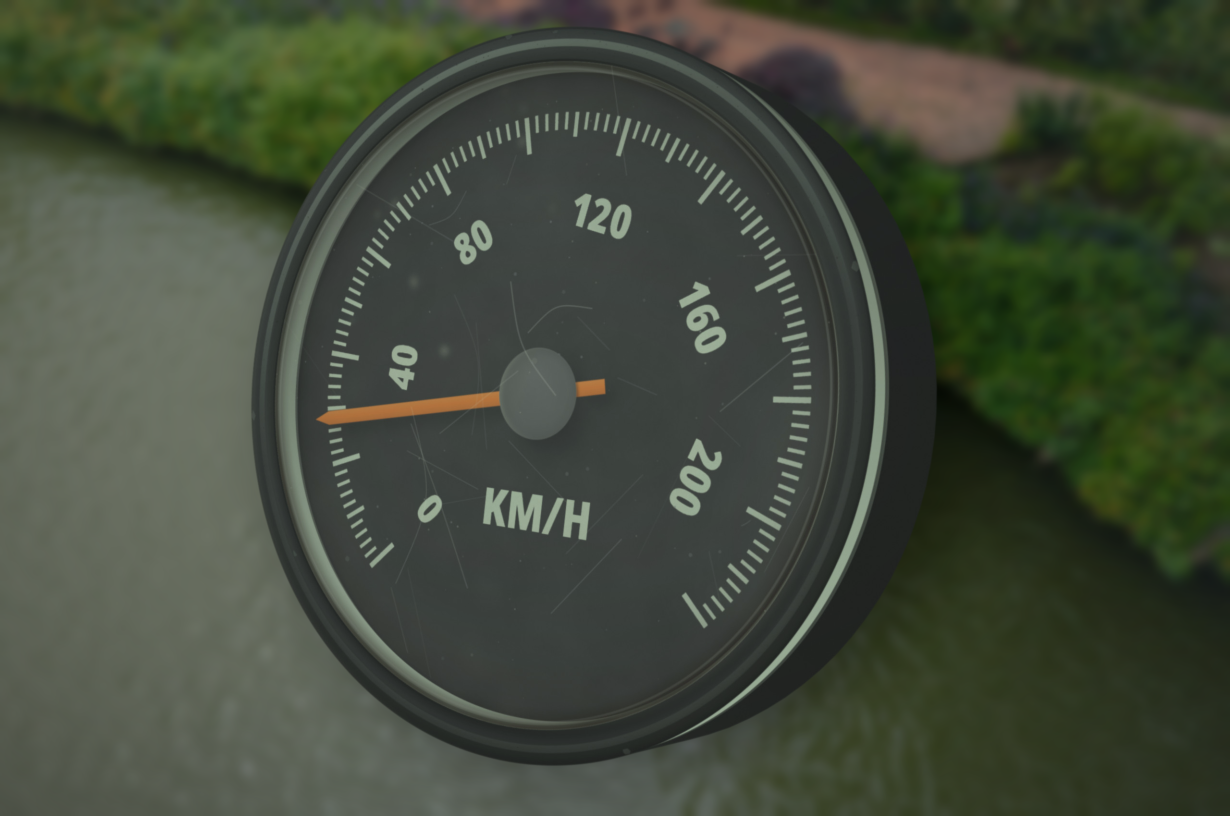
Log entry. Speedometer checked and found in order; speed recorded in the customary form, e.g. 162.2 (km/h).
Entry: 28 (km/h)
